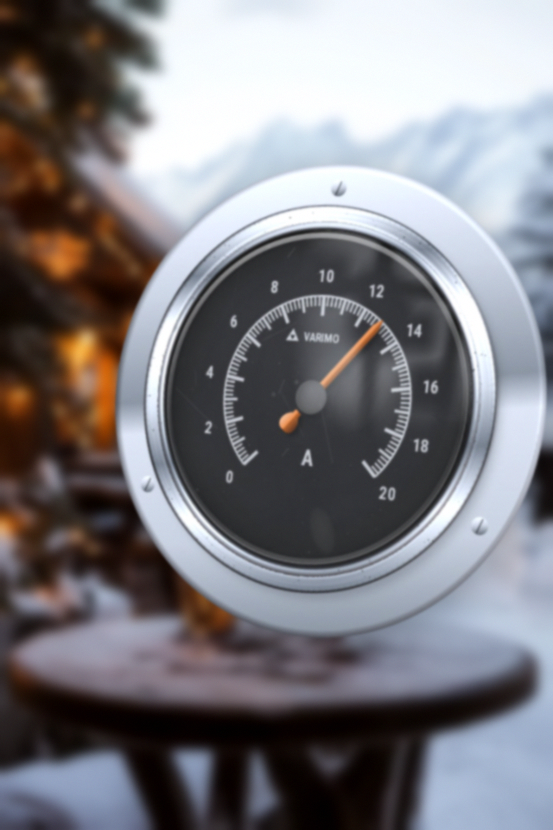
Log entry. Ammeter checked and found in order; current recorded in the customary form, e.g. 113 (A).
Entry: 13 (A)
